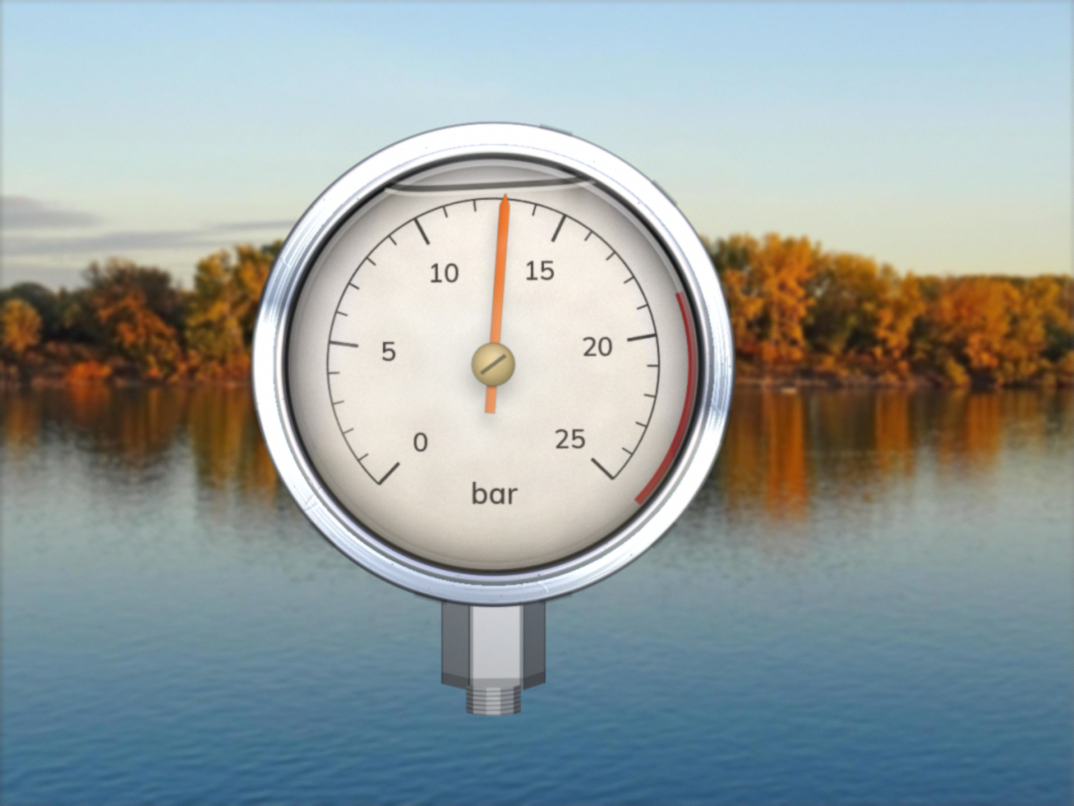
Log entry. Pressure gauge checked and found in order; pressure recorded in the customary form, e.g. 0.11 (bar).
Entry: 13 (bar)
